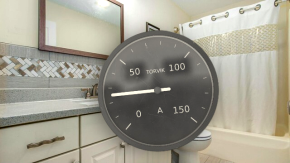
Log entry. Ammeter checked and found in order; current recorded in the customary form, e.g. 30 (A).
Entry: 25 (A)
